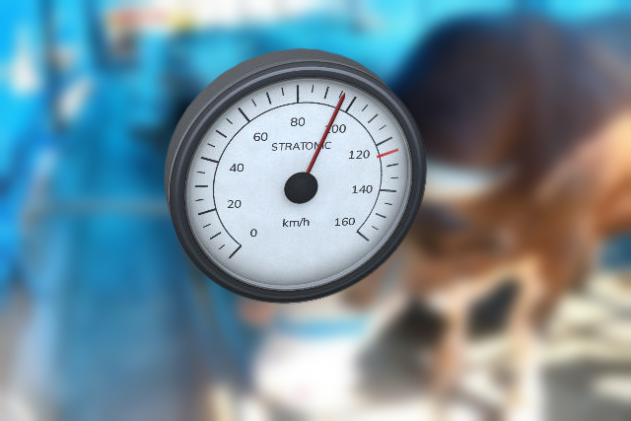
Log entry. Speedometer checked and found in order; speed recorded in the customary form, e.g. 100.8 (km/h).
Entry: 95 (km/h)
